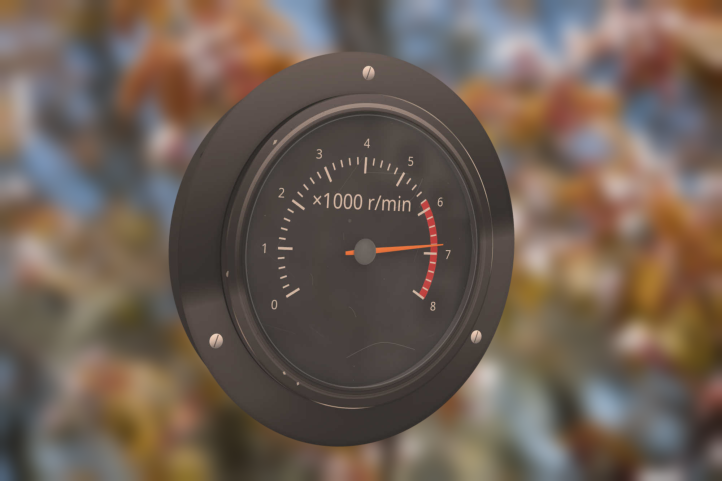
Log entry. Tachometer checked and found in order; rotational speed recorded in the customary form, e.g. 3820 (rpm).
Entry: 6800 (rpm)
